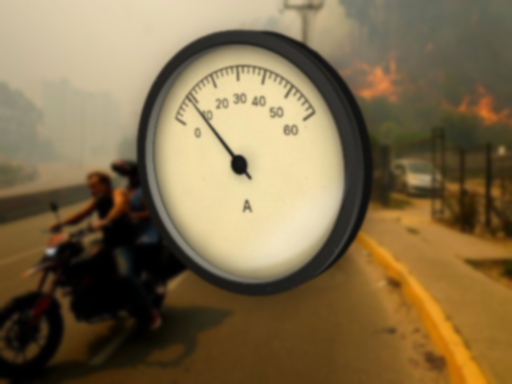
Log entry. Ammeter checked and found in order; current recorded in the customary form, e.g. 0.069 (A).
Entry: 10 (A)
